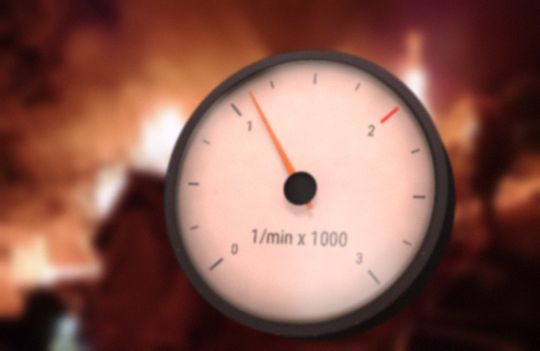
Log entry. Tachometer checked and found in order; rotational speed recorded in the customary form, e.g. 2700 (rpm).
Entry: 1125 (rpm)
